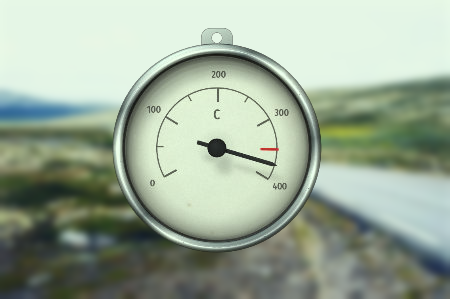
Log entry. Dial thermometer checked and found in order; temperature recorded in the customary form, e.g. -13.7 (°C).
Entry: 375 (°C)
